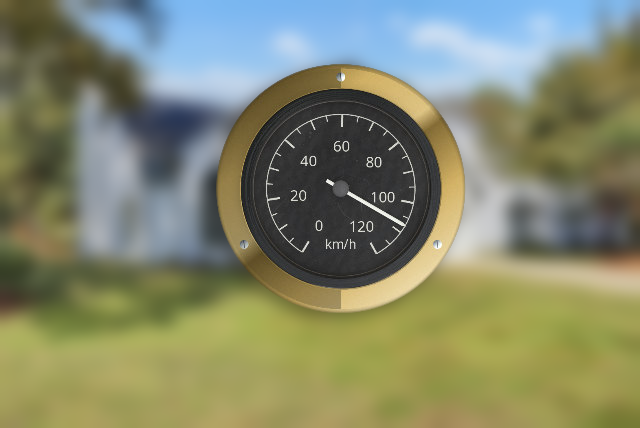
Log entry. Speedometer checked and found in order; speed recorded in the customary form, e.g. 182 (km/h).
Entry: 107.5 (km/h)
